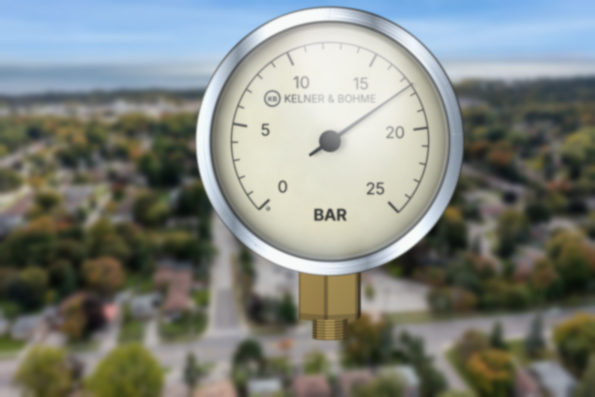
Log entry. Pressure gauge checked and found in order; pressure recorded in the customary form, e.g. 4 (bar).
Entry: 17.5 (bar)
